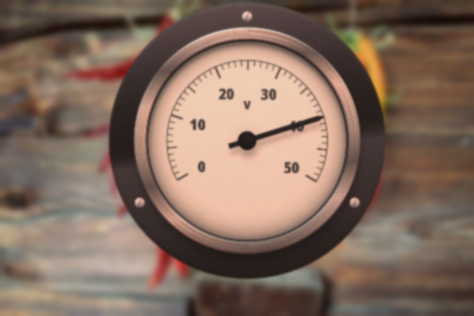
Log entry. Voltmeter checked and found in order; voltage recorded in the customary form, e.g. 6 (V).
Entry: 40 (V)
